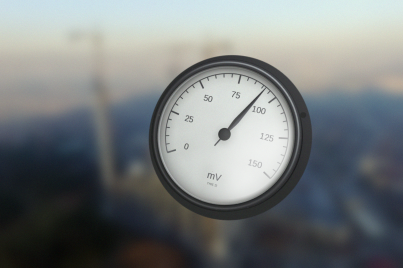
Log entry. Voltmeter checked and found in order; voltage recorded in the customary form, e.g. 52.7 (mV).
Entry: 92.5 (mV)
